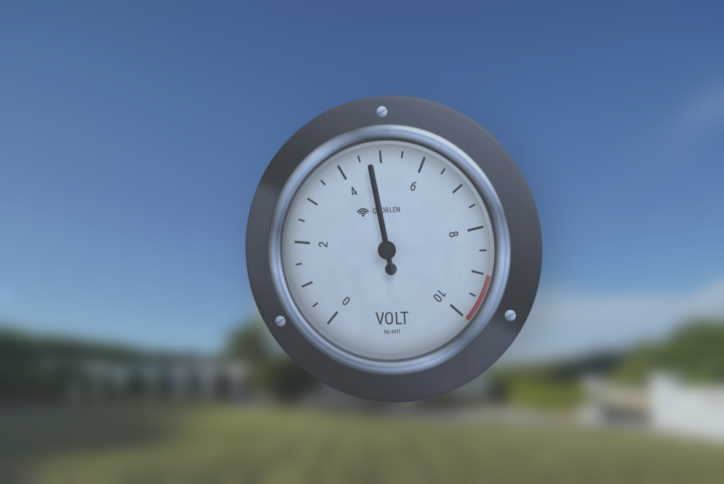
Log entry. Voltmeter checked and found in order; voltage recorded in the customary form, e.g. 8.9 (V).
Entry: 4.75 (V)
